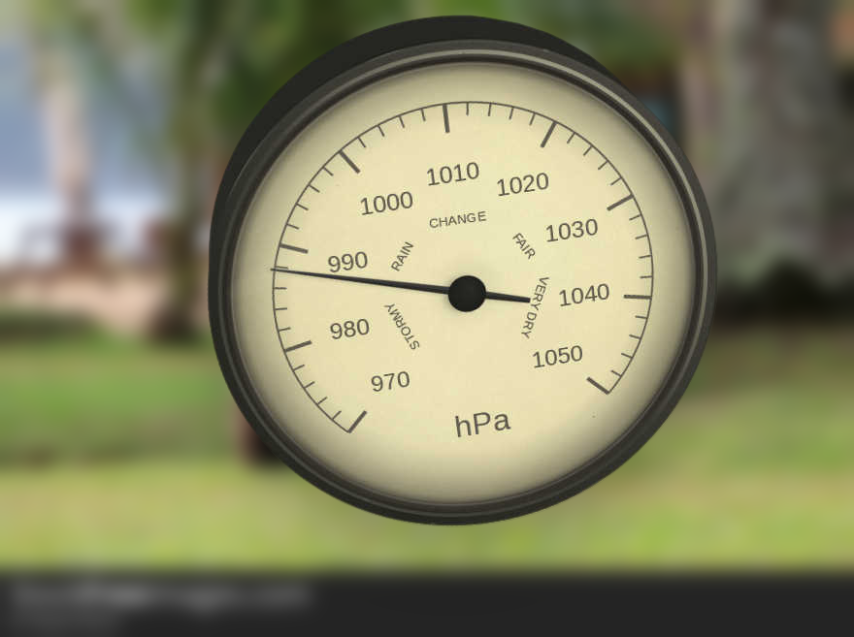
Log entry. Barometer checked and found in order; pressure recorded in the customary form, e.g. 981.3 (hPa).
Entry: 988 (hPa)
